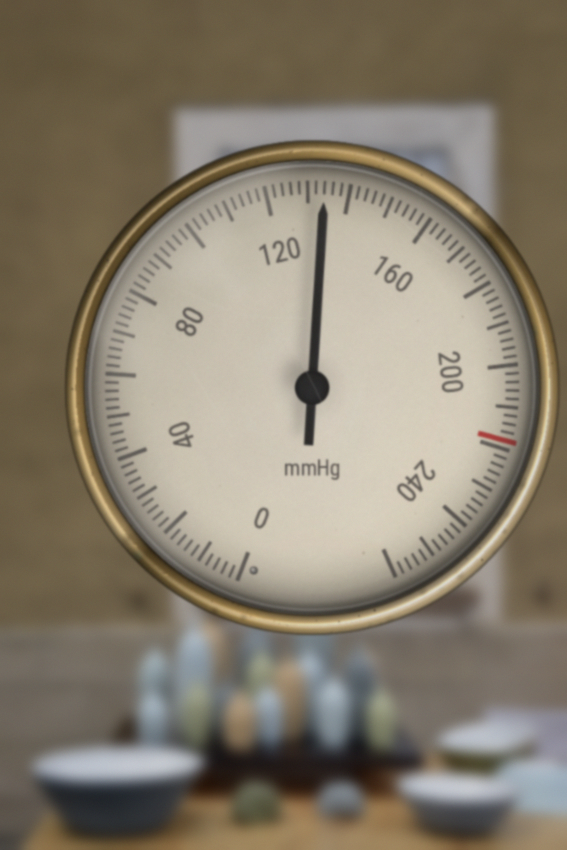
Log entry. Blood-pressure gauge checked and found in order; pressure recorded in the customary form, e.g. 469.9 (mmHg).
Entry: 134 (mmHg)
